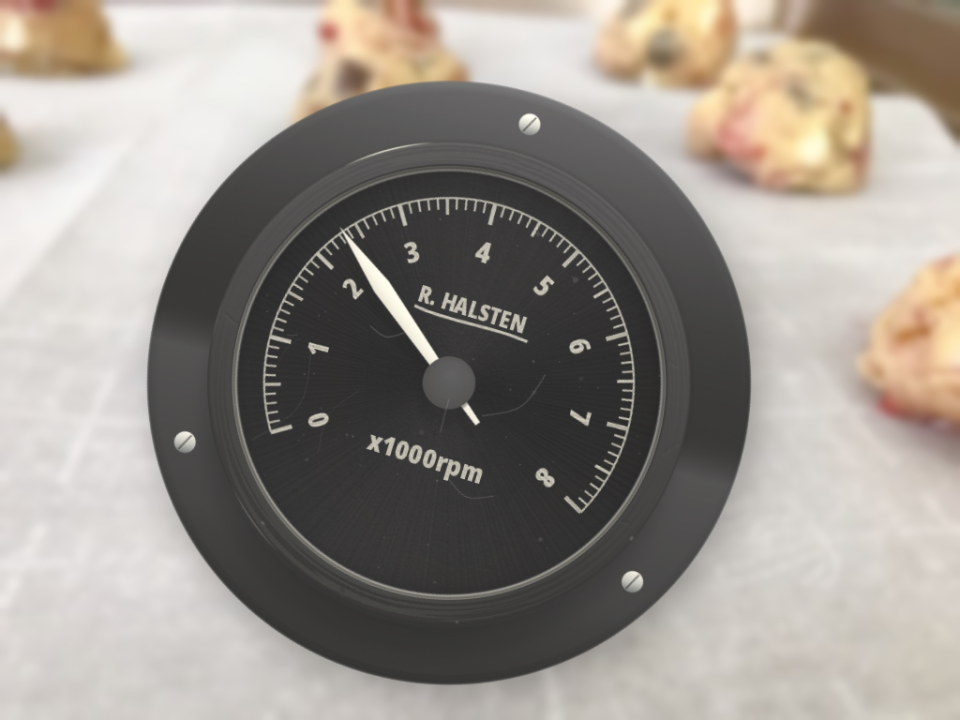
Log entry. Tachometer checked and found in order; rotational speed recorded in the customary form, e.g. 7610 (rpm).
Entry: 2350 (rpm)
